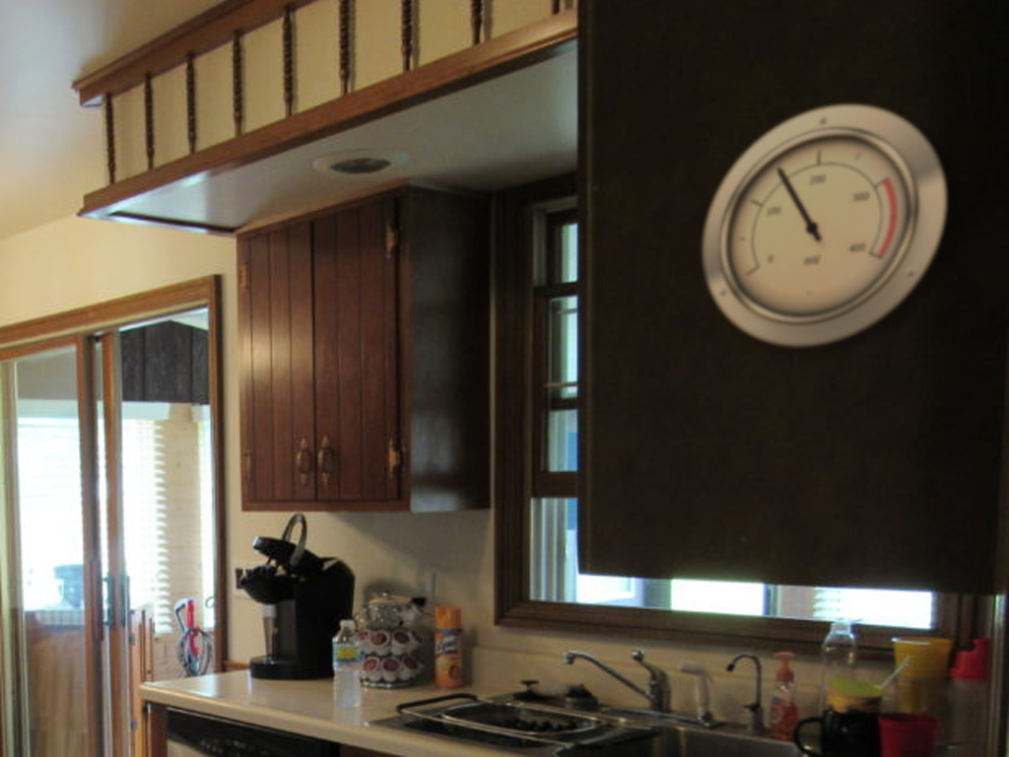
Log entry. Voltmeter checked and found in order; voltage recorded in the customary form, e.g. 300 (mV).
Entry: 150 (mV)
